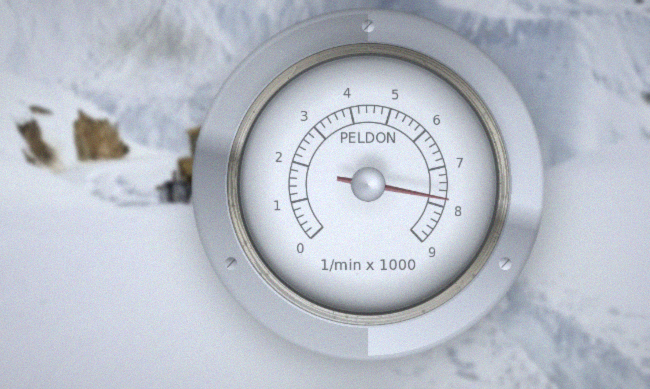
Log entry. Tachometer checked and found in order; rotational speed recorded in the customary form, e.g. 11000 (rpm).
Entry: 7800 (rpm)
